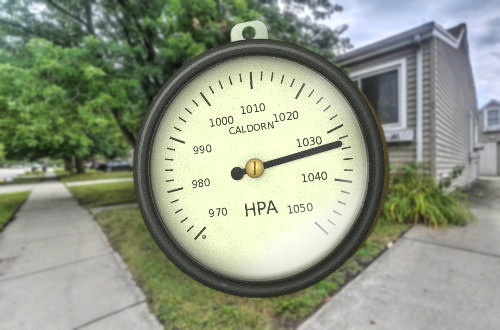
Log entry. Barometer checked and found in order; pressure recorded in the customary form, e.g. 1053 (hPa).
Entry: 1033 (hPa)
